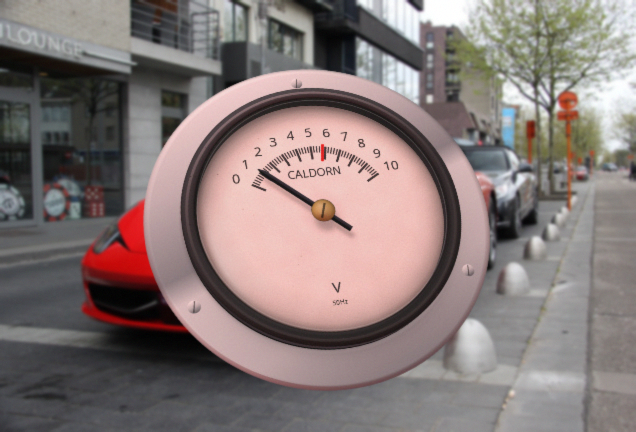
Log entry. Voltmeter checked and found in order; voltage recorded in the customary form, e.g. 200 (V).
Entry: 1 (V)
